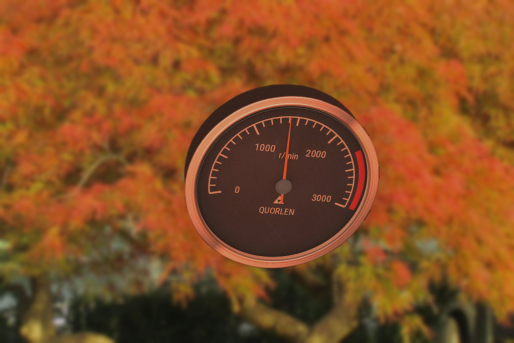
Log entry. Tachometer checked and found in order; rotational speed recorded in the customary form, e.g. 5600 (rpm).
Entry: 1400 (rpm)
